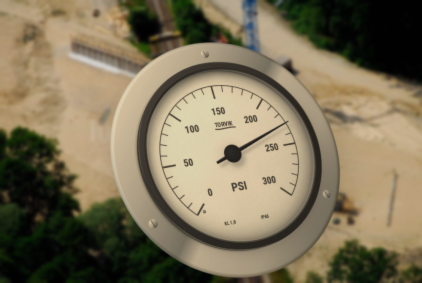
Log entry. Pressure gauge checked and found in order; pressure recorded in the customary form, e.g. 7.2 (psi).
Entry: 230 (psi)
